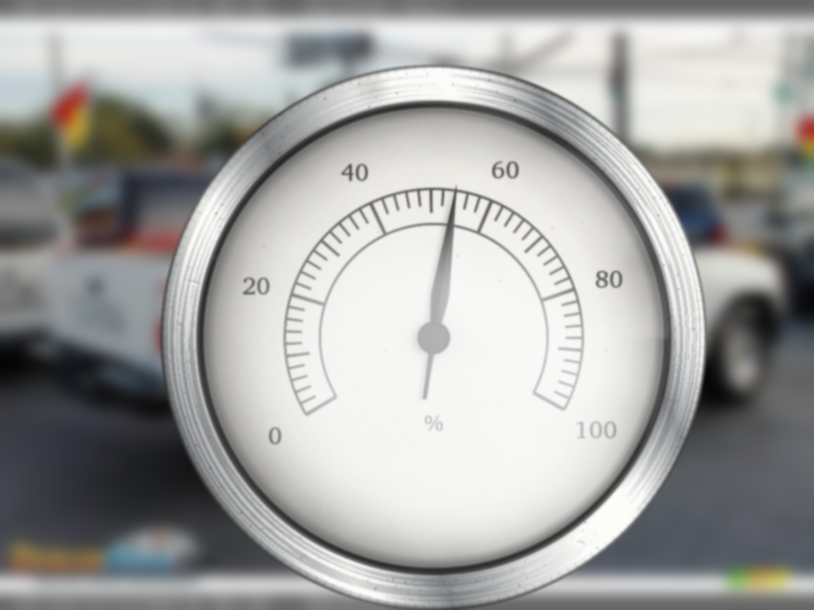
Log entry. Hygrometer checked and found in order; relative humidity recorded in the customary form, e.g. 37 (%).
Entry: 54 (%)
